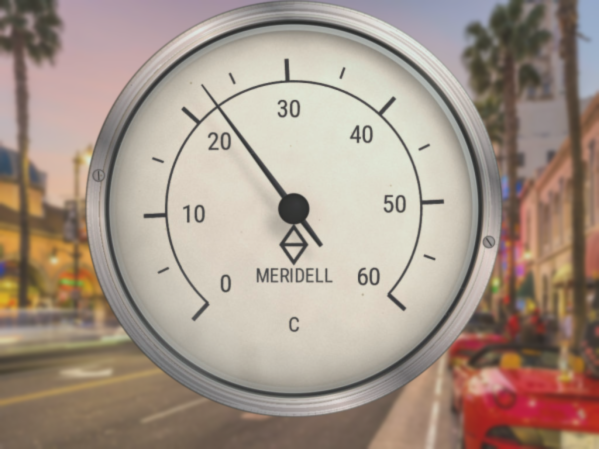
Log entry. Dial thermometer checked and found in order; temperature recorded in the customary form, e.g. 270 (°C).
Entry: 22.5 (°C)
